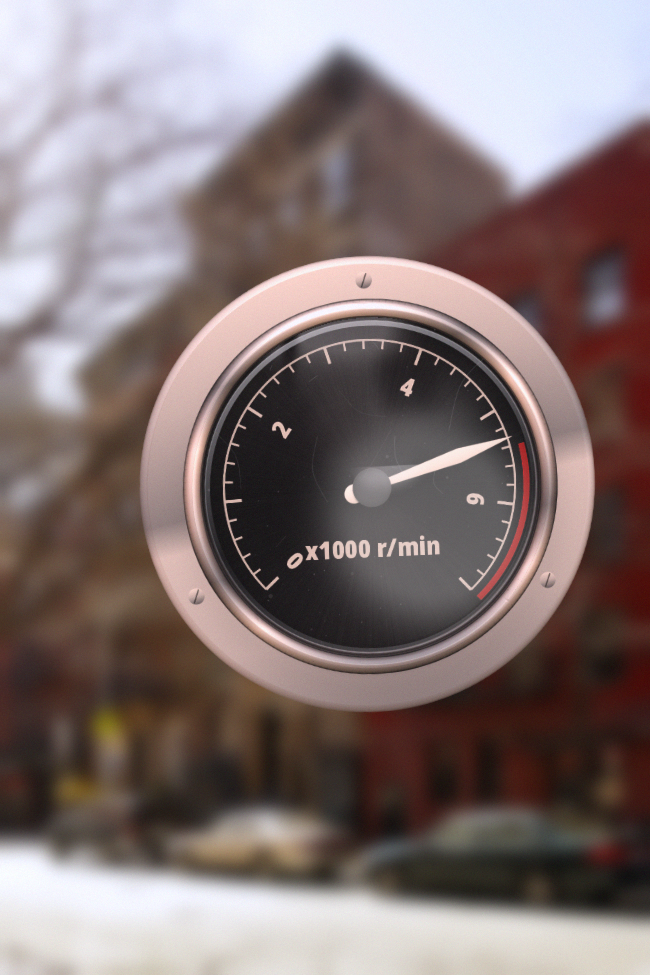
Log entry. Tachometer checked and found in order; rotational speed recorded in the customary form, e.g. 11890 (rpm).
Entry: 5300 (rpm)
